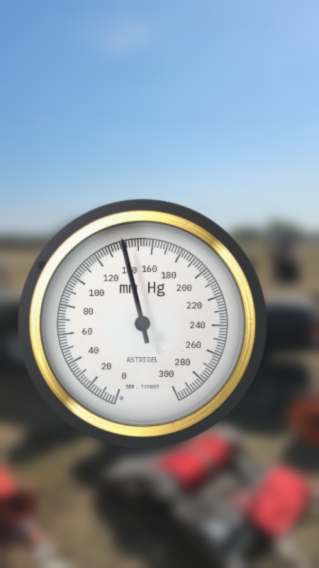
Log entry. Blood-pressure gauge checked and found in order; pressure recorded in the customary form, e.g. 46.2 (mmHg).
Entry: 140 (mmHg)
